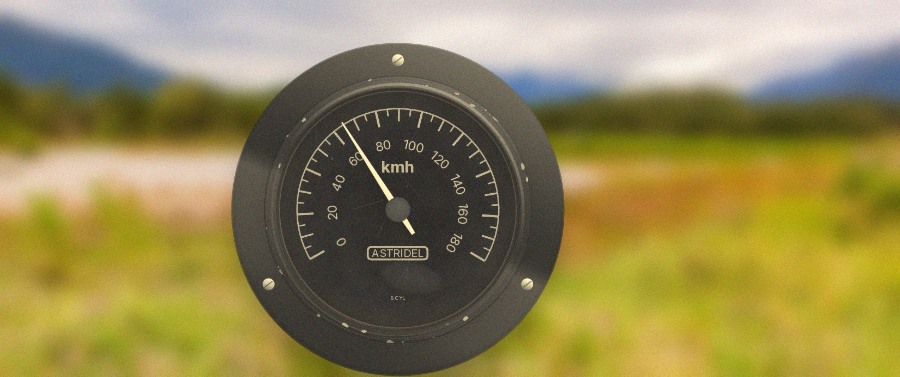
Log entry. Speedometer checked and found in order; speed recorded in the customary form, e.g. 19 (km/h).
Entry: 65 (km/h)
